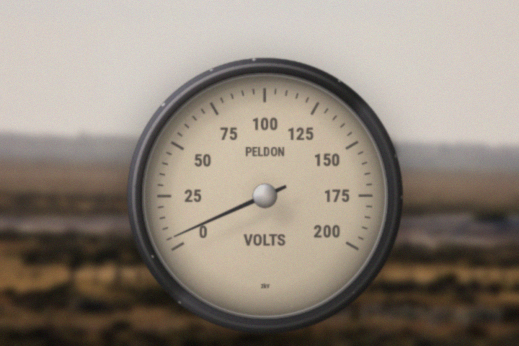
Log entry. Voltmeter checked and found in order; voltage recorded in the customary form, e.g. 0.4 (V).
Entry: 5 (V)
